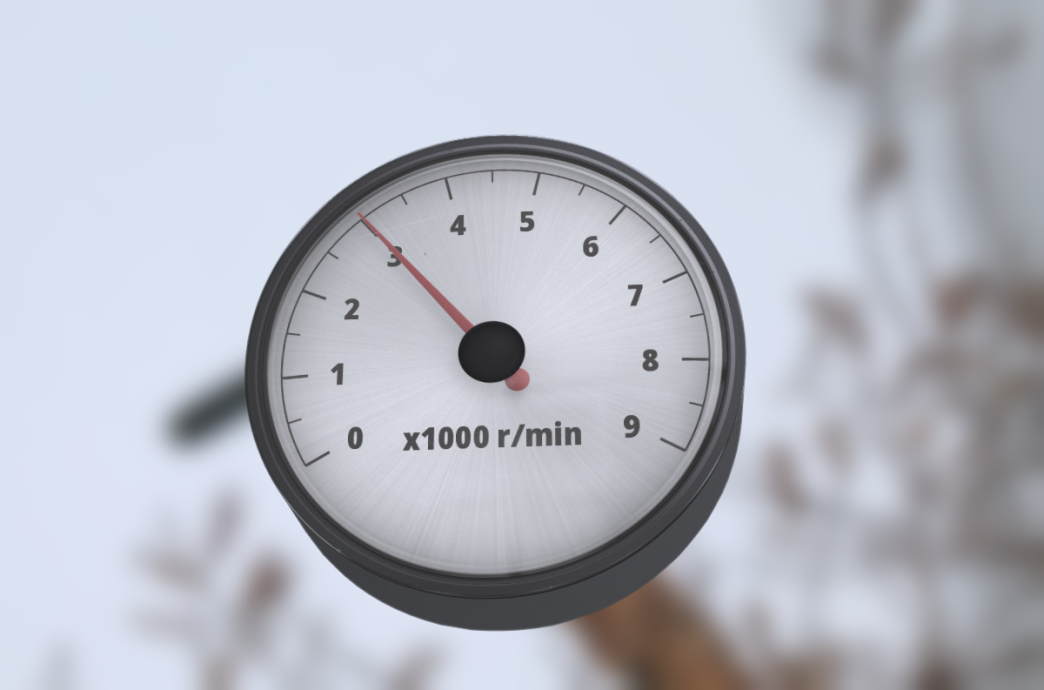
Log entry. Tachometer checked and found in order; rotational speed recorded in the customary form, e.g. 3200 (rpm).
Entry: 3000 (rpm)
